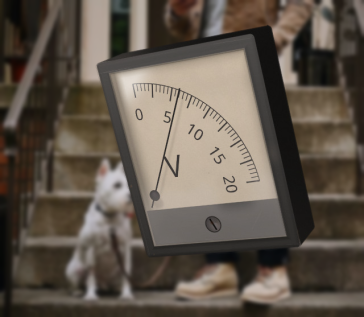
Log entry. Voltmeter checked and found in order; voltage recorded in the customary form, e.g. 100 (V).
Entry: 6 (V)
